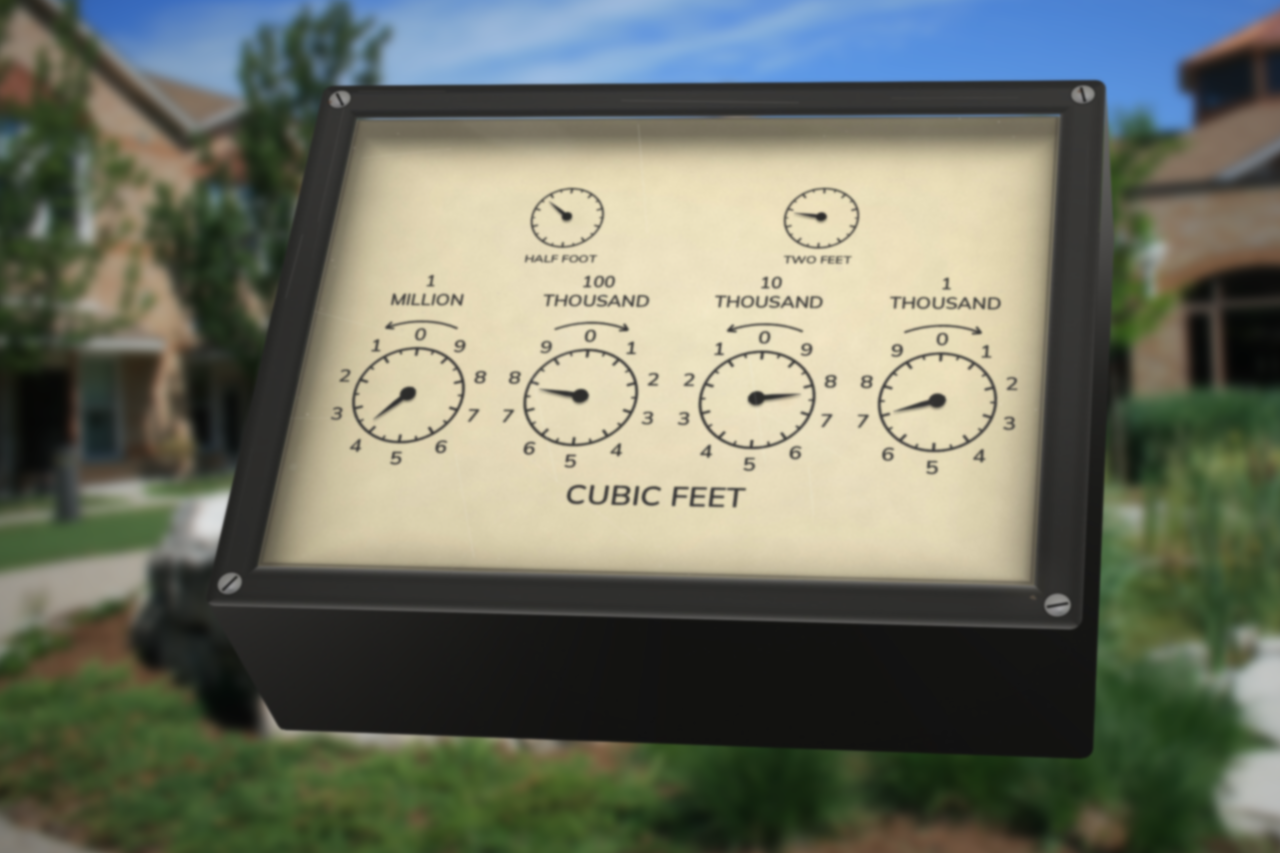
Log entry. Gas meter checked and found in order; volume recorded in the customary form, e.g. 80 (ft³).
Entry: 377700 (ft³)
